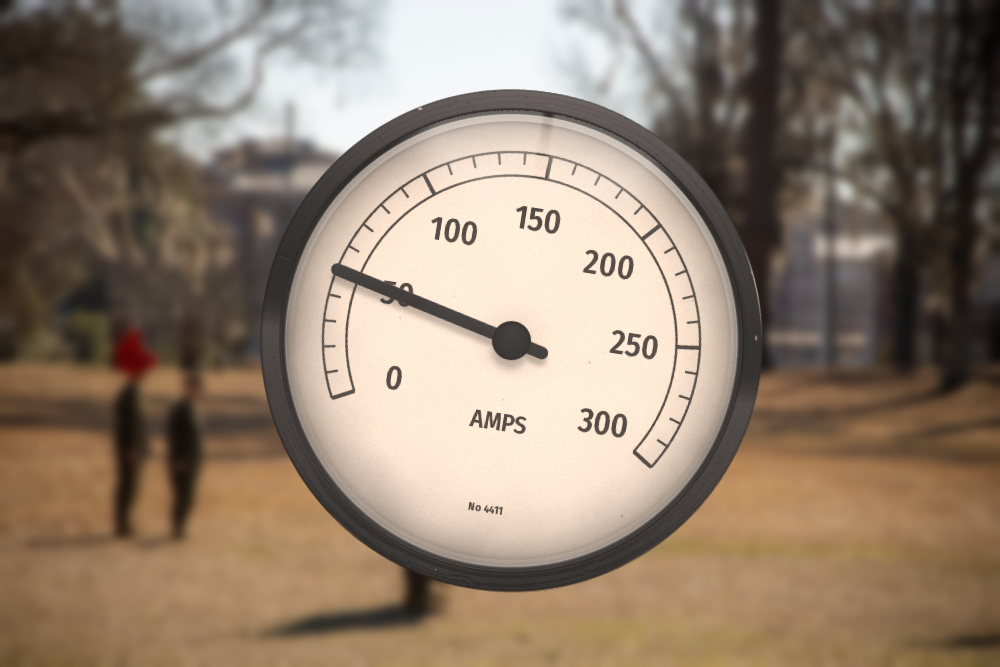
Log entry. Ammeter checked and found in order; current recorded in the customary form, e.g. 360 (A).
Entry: 50 (A)
